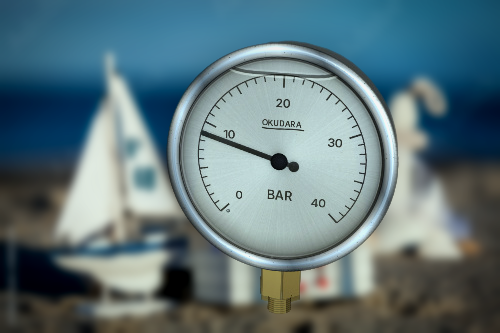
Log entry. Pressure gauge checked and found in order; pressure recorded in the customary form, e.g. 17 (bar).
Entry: 9 (bar)
